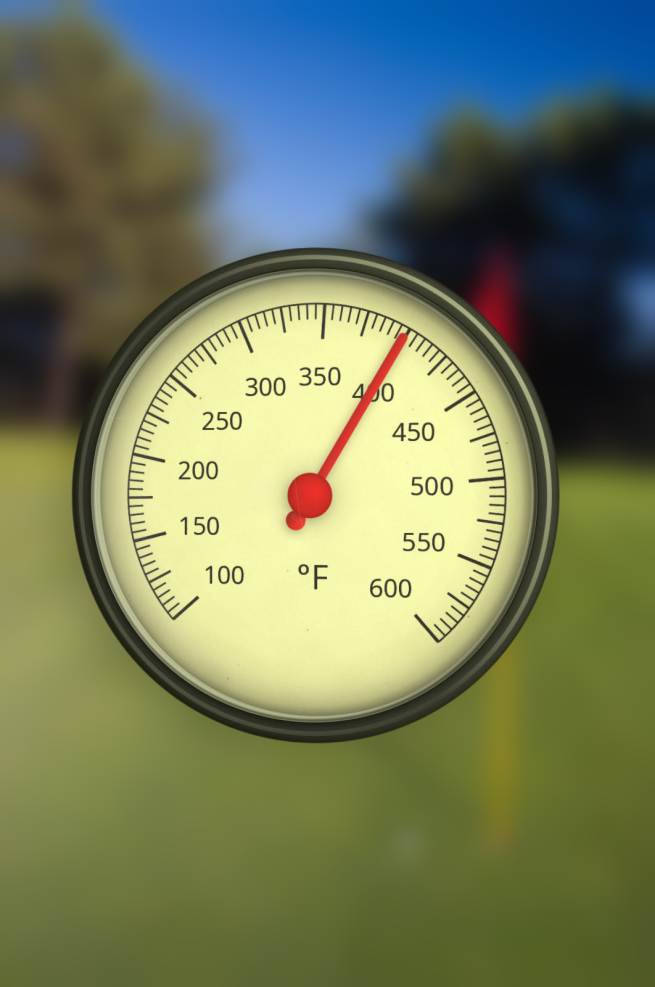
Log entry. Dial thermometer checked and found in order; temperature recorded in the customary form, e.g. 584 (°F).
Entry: 400 (°F)
